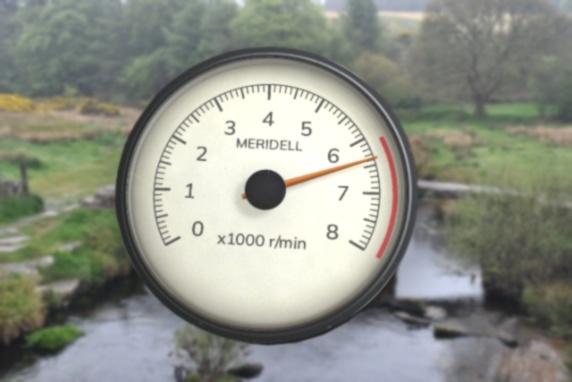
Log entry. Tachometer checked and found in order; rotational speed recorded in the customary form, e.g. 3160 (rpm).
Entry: 6400 (rpm)
